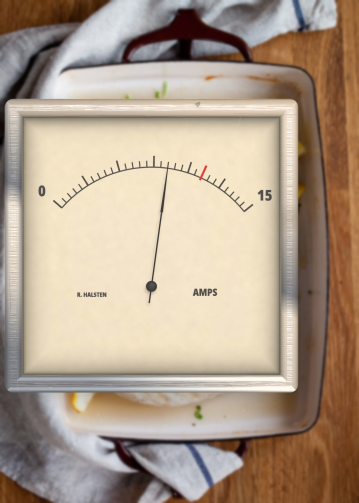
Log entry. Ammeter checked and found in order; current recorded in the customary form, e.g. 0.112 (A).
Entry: 8.5 (A)
